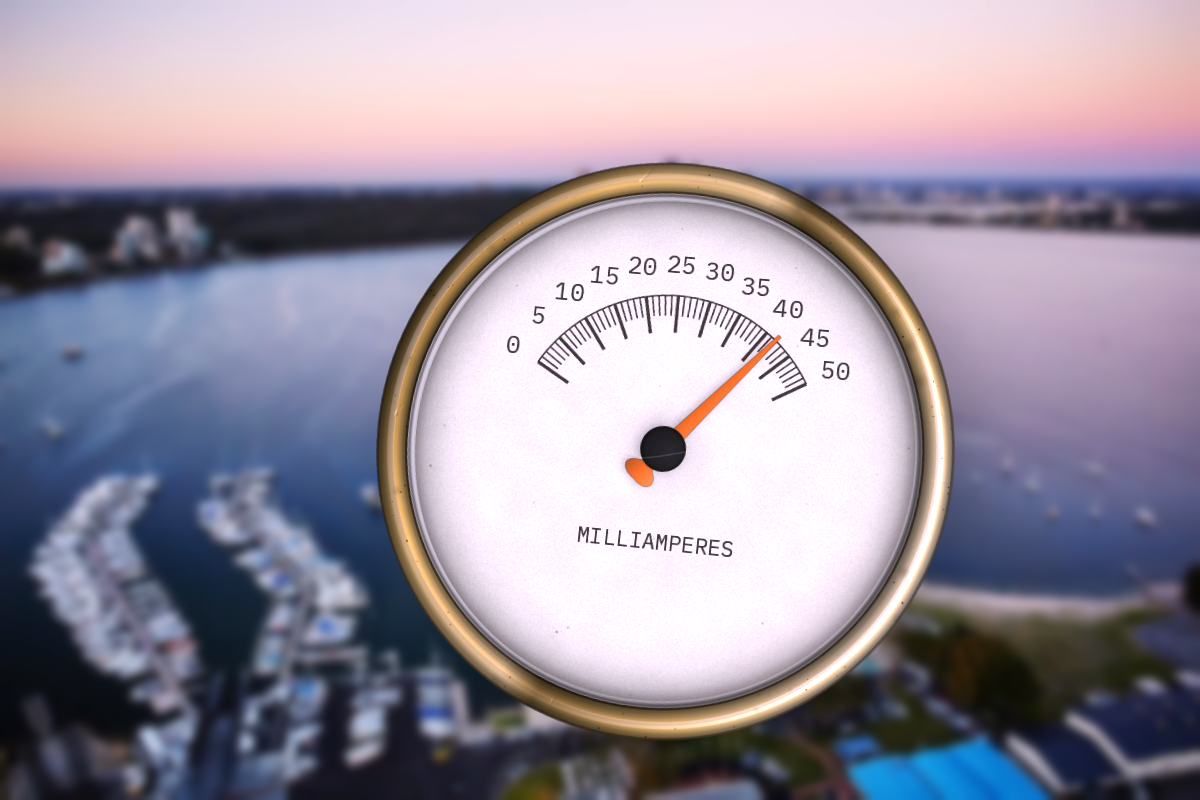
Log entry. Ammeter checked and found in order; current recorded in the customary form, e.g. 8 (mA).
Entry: 42 (mA)
